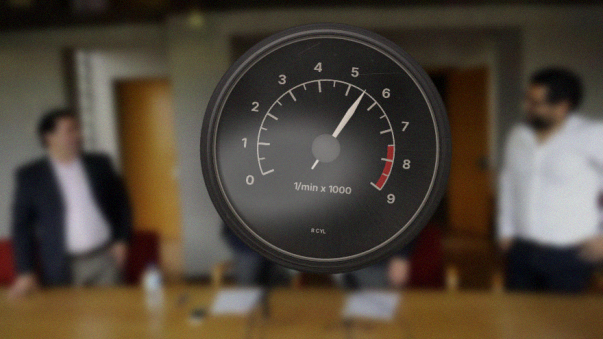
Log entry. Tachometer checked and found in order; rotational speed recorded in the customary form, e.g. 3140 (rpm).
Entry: 5500 (rpm)
